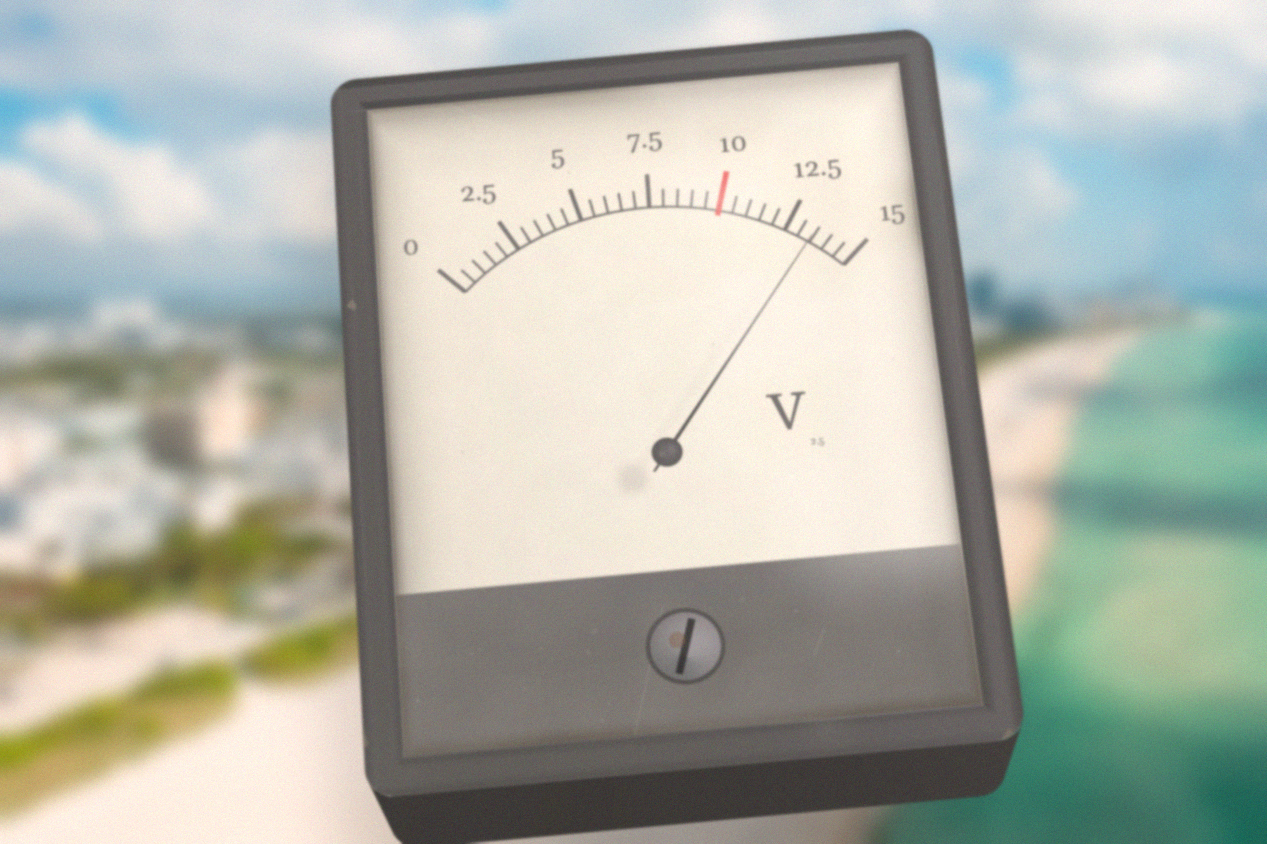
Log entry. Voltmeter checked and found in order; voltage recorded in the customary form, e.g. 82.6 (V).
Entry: 13.5 (V)
